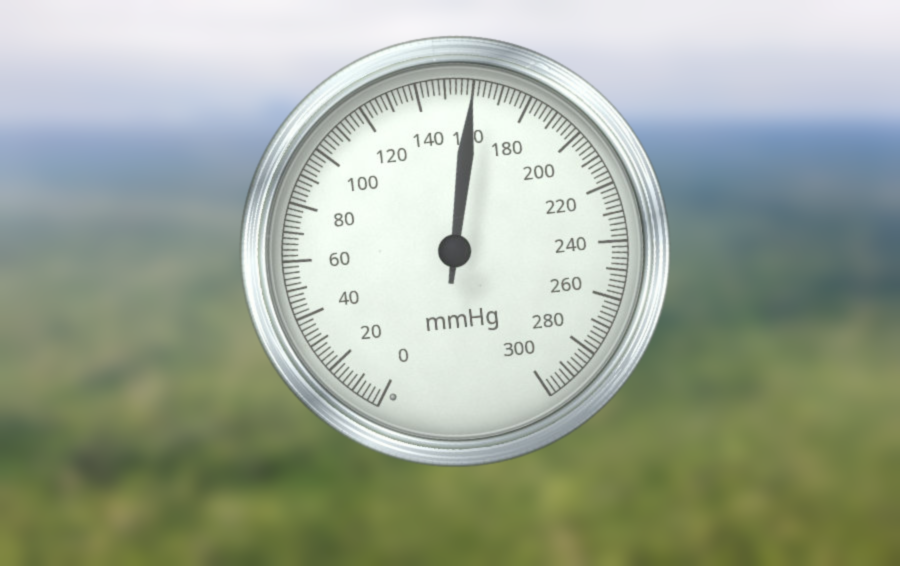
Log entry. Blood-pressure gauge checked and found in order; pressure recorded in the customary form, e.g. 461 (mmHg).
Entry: 160 (mmHg)
